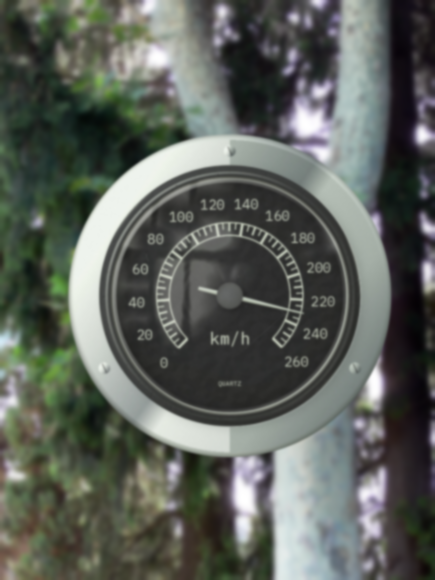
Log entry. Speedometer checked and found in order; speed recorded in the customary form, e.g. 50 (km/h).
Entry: 230 (km/h)
